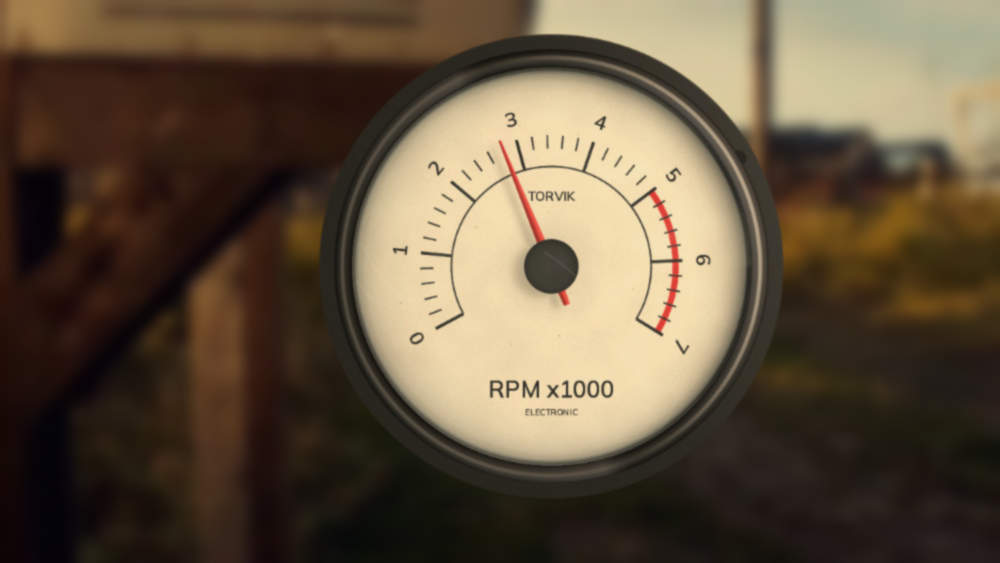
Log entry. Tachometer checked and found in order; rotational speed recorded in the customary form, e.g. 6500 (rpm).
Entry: 2800 (rpm)
